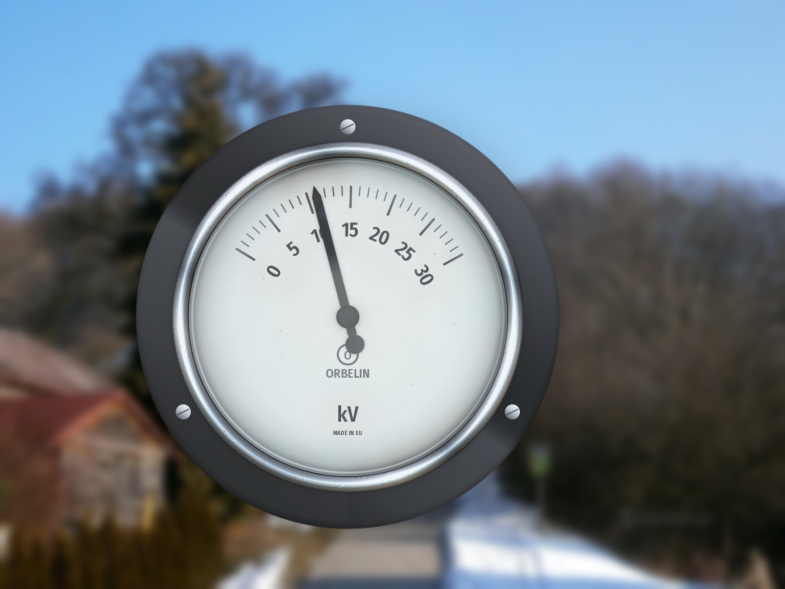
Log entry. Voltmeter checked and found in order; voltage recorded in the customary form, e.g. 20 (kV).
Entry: 11 (kV)
